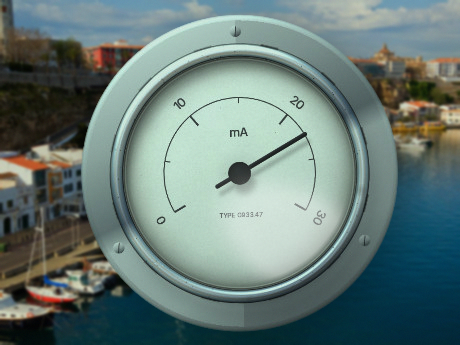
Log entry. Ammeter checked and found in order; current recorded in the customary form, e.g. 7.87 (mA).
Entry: 22.5 (mA)
